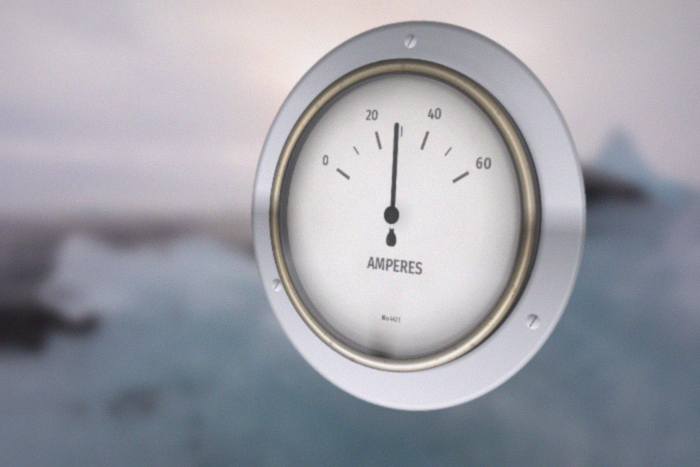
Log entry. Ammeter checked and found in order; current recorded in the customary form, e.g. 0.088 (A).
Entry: 30 (A)
